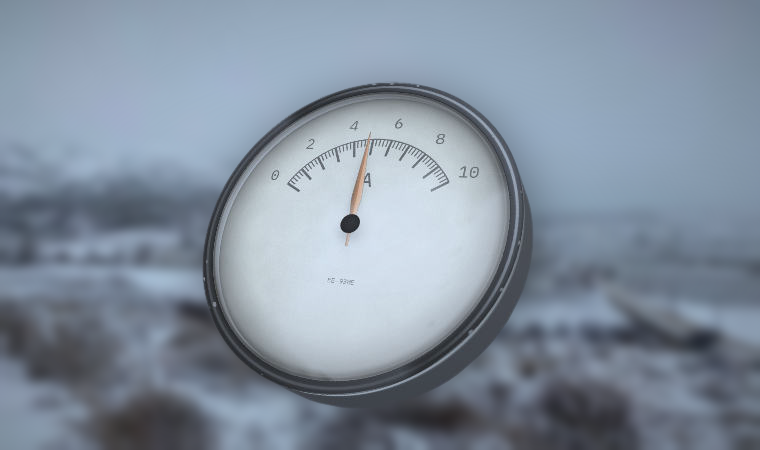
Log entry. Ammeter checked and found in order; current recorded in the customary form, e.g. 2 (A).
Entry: 5 (A)
